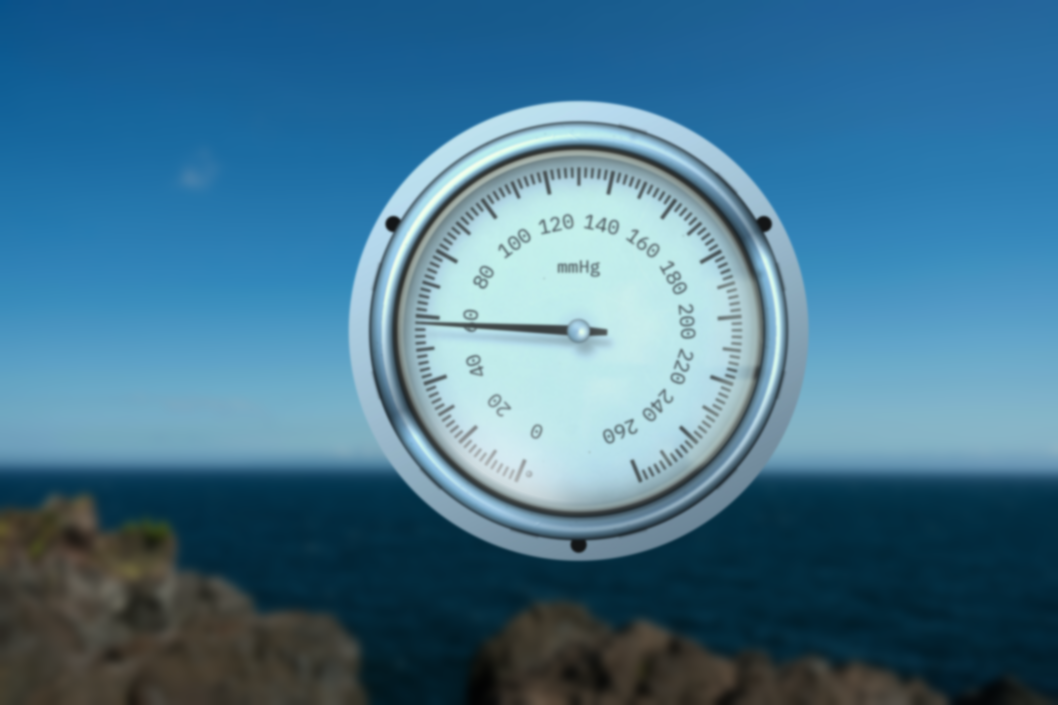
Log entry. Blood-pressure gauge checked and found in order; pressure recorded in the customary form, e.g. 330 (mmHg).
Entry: 58 (mmHg)
